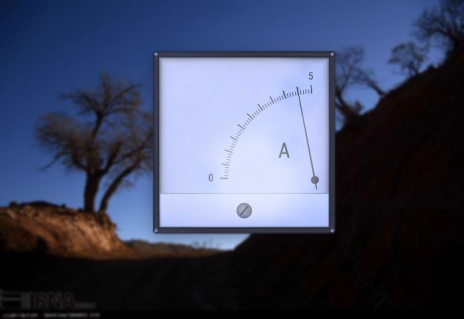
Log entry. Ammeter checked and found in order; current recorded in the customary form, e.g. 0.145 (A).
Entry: 4.5 (A)
